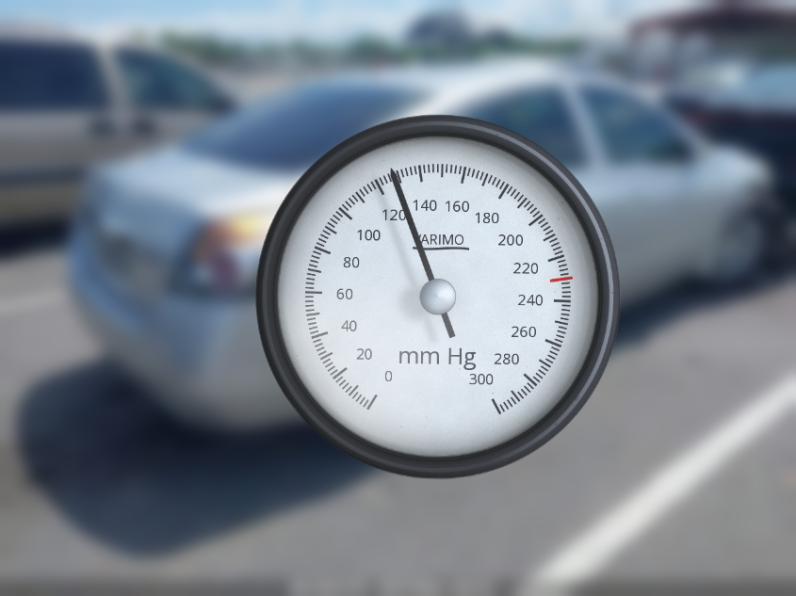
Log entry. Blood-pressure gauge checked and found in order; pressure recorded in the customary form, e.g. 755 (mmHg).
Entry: 128 (mmHg)
